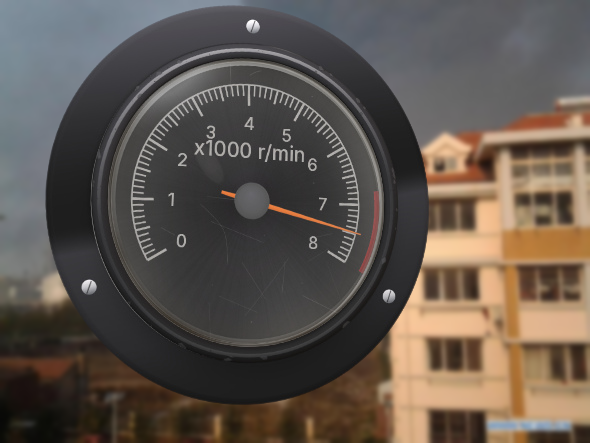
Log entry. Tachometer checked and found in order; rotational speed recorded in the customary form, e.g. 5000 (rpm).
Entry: 7500 (rpm)
